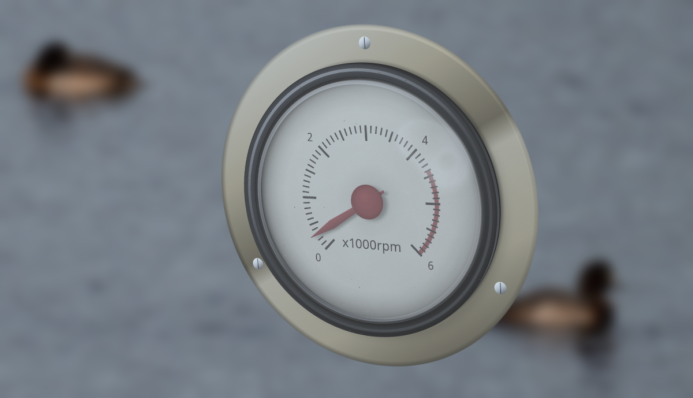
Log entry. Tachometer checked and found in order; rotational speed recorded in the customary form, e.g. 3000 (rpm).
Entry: 300 (rpm)
